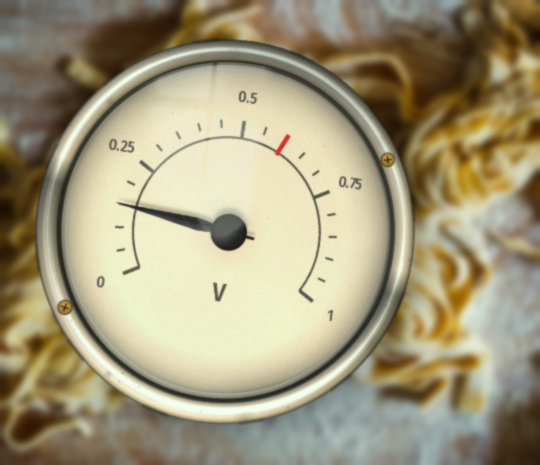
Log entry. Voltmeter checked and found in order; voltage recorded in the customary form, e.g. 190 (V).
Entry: 0.15 (V)
